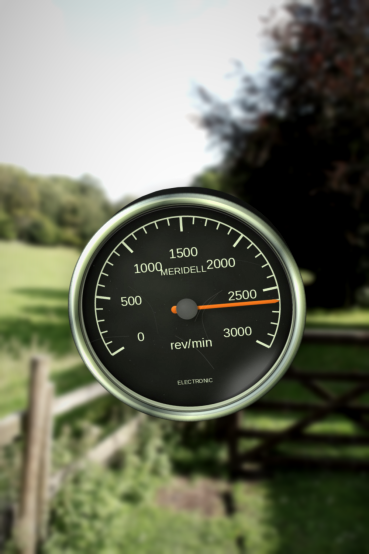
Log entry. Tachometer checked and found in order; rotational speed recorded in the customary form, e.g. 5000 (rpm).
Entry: 2600 (rpm)
